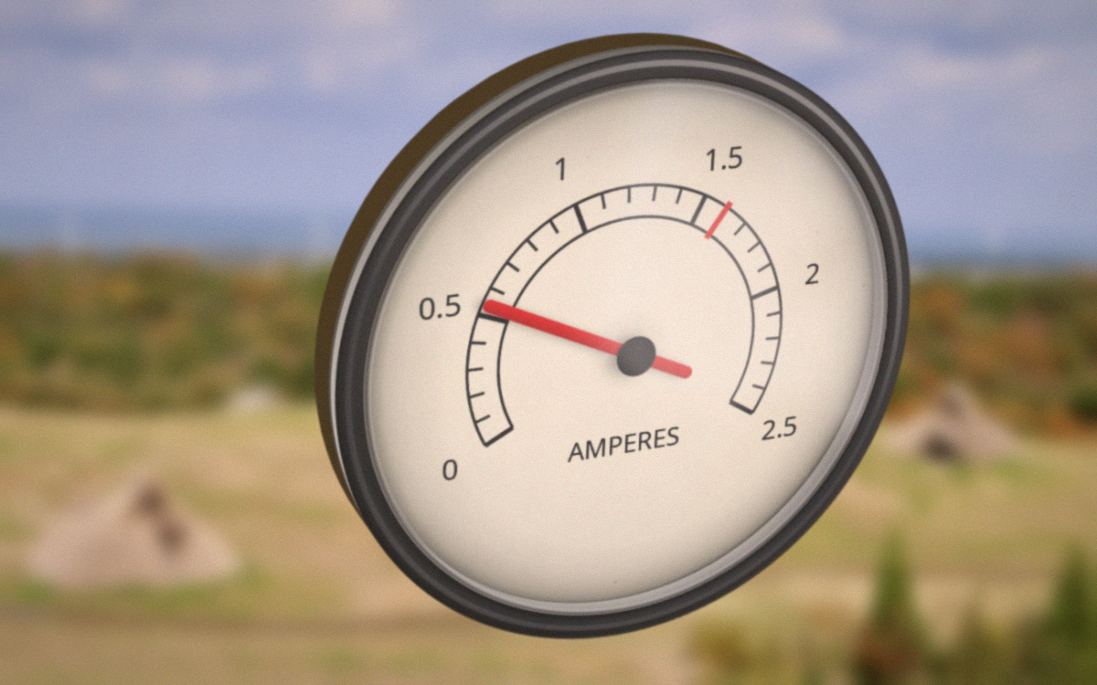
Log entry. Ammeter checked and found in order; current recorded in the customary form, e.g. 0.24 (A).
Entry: 0.55 (A)
